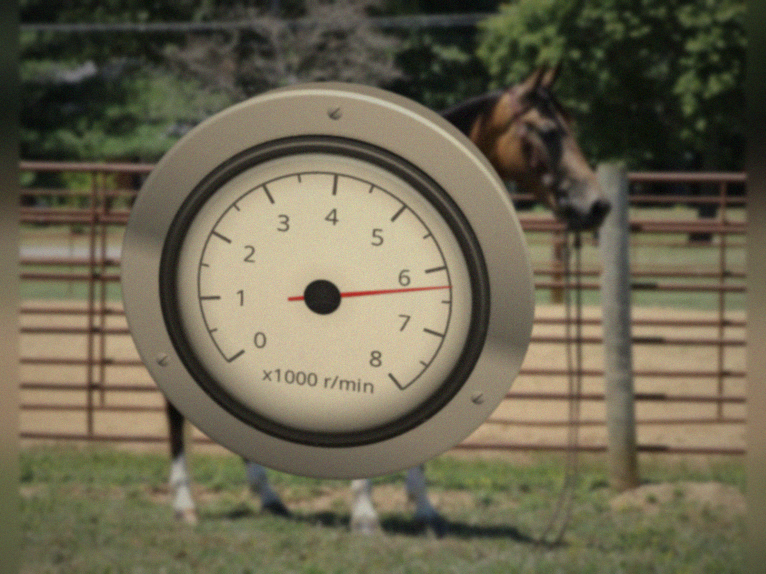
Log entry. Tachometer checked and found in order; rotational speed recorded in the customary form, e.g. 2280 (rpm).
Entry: 6250 (rpm)
